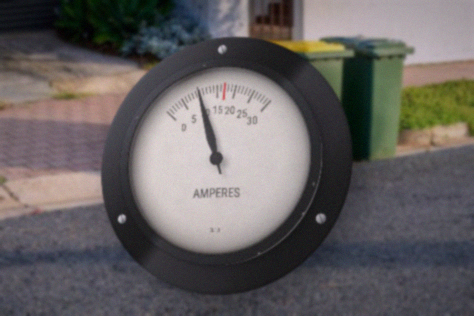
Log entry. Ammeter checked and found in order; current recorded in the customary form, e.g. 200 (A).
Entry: 10 (A)
